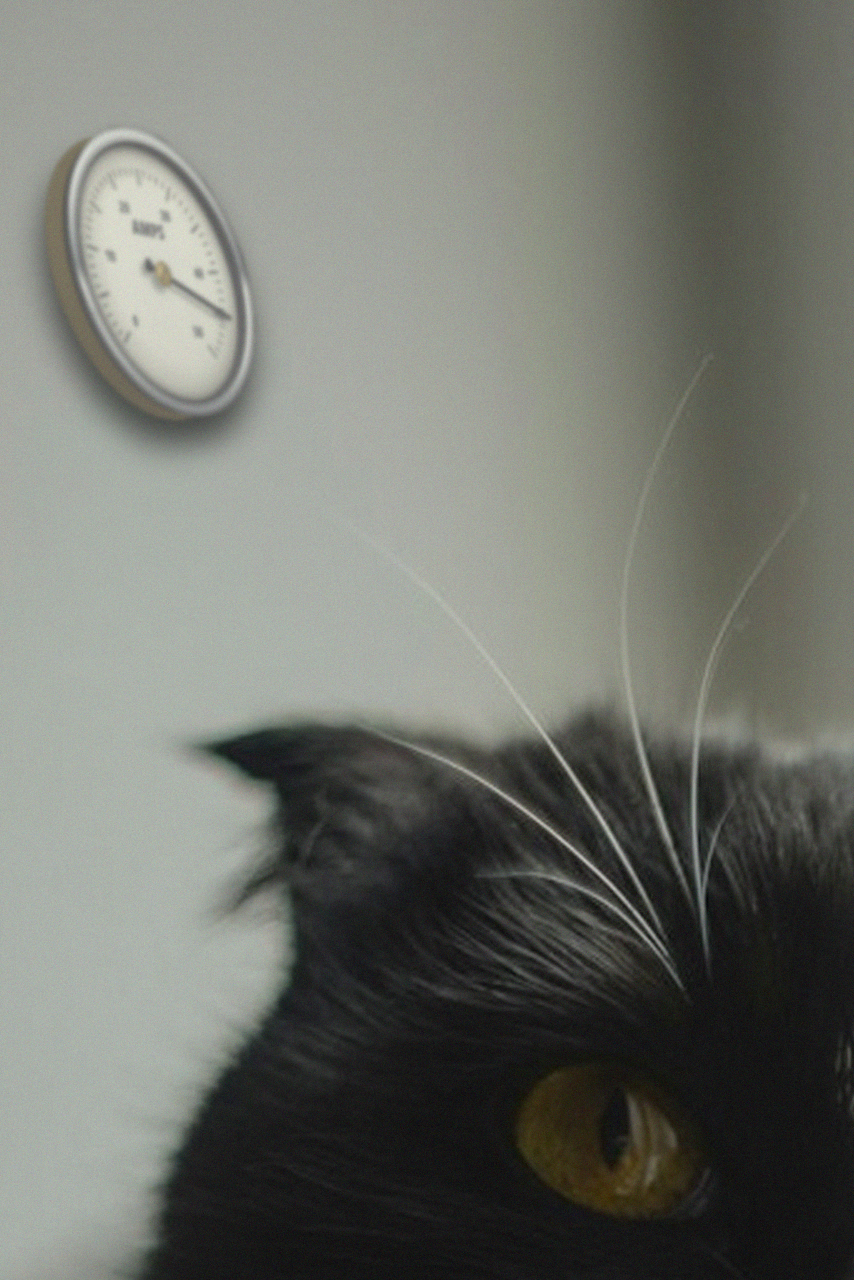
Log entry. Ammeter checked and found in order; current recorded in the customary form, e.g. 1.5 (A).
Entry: 45 (A)
